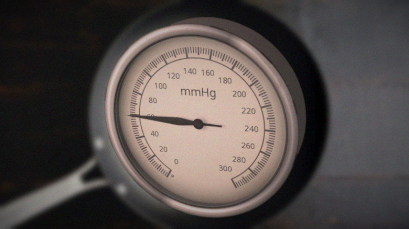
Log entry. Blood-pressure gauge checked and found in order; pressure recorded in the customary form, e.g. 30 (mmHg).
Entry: 60 (mmHg)
